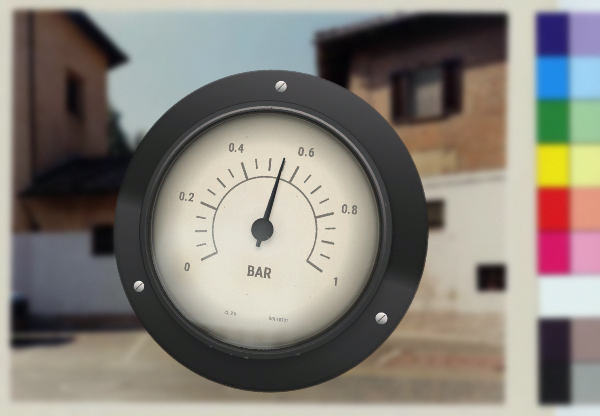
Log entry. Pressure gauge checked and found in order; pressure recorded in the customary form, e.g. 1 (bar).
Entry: 0.55 (bar)
